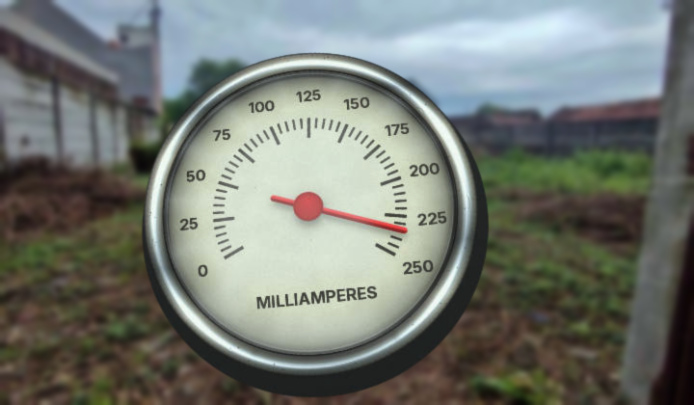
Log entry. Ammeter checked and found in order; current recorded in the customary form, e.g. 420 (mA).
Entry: 235 (mA)
